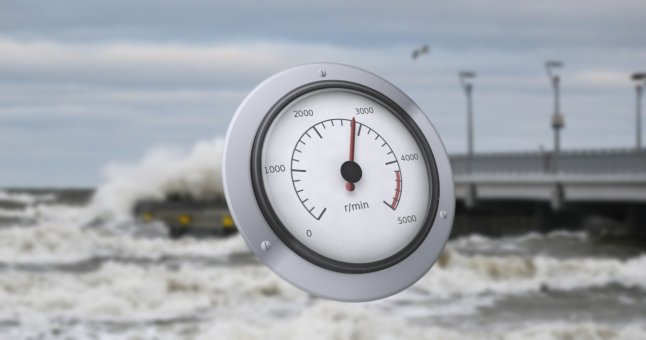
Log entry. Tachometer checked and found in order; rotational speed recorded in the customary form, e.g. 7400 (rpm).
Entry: 2800 (rpm)
